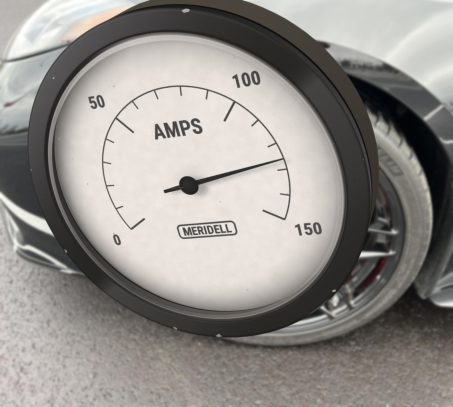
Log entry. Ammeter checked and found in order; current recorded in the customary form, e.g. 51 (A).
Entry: 125 (A)
